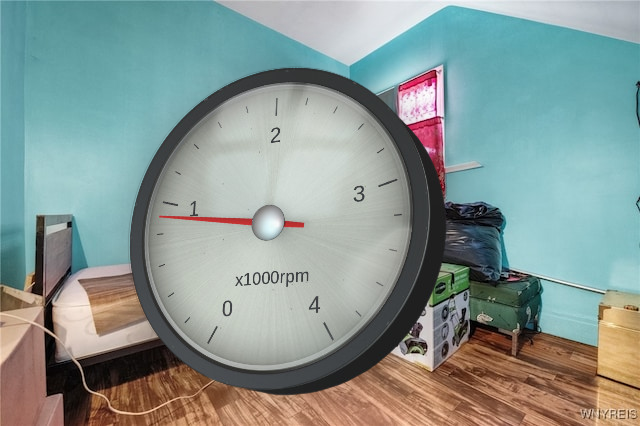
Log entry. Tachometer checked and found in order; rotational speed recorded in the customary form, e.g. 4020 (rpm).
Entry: 900 (rpm)
